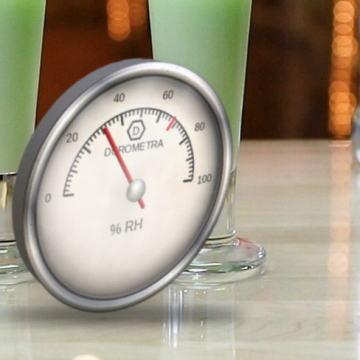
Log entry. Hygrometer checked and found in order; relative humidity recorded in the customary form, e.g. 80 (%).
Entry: 30 (%)
